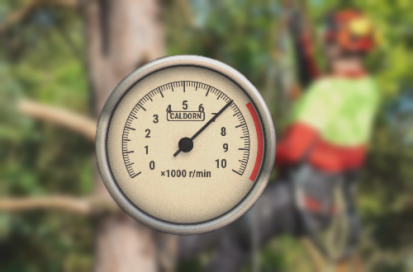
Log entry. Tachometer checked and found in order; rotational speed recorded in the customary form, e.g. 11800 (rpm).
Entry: 7000 (rpm)
